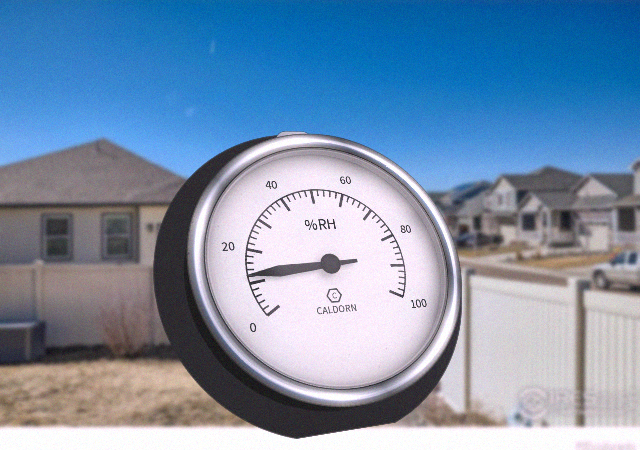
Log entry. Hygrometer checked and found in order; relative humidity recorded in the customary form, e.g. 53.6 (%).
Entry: 12 (%)
